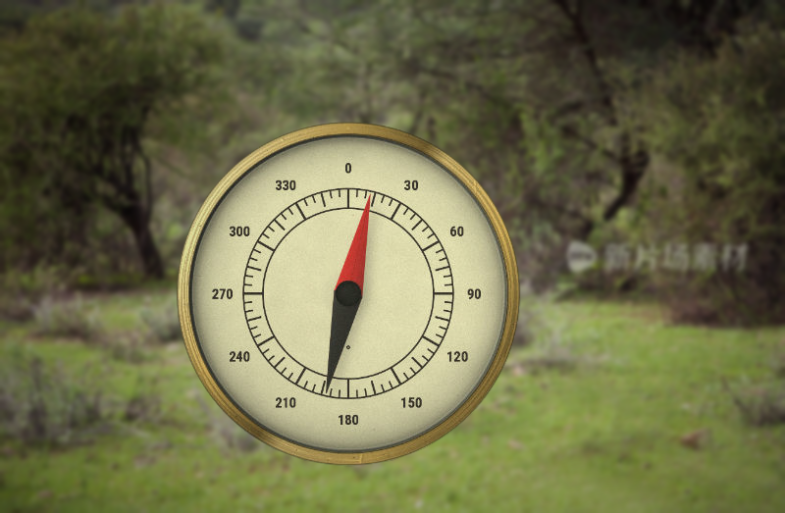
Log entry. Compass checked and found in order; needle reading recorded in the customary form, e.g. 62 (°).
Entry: 12.5 (°)
